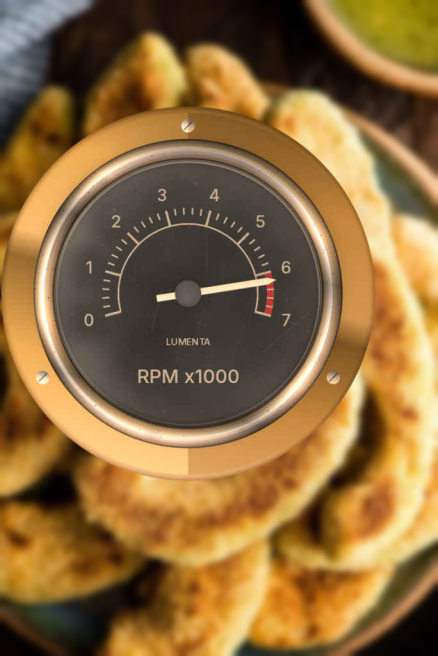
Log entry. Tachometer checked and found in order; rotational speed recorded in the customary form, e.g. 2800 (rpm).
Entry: 6200 (rpm)
